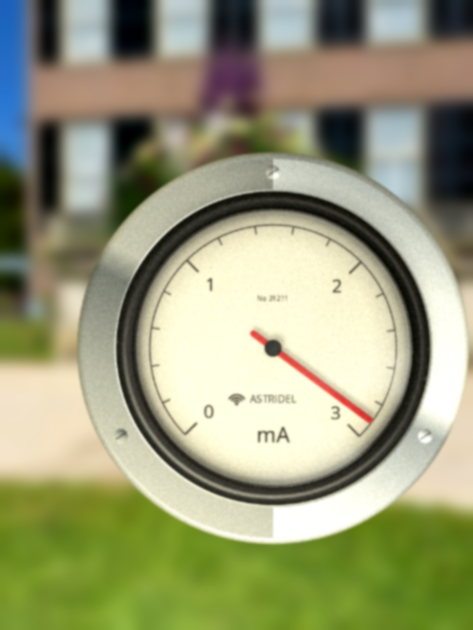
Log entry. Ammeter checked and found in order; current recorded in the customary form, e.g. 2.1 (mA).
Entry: 2.9 (mA)
